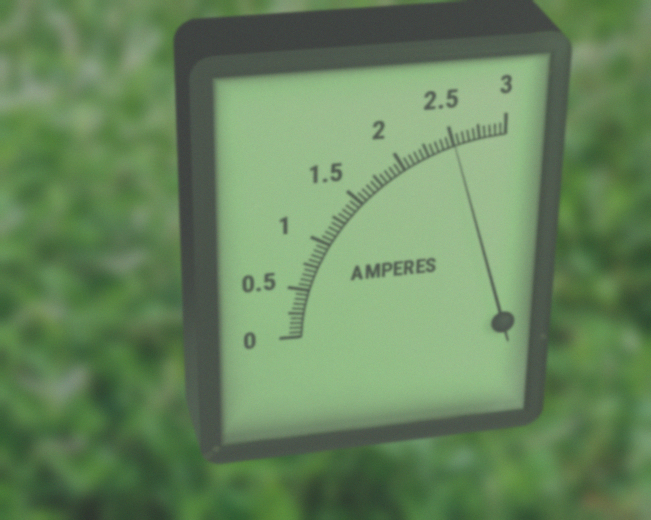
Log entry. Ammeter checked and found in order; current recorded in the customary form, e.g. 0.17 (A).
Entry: 2.5 (A)
